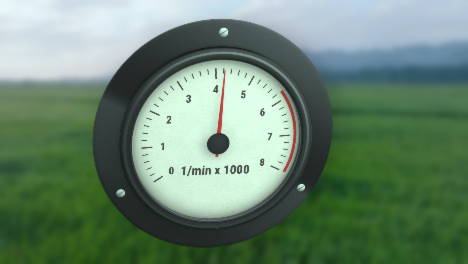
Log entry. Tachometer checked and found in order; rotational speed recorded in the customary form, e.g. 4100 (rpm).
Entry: 4200 (rpm)
